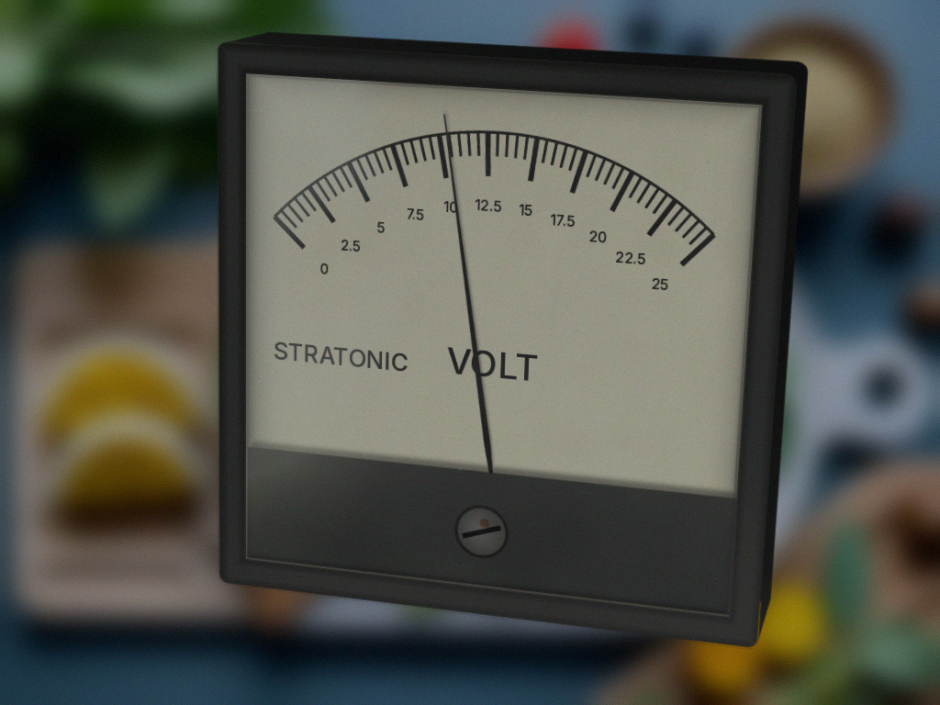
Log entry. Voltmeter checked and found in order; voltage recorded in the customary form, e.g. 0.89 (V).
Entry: 10.5 (V)
